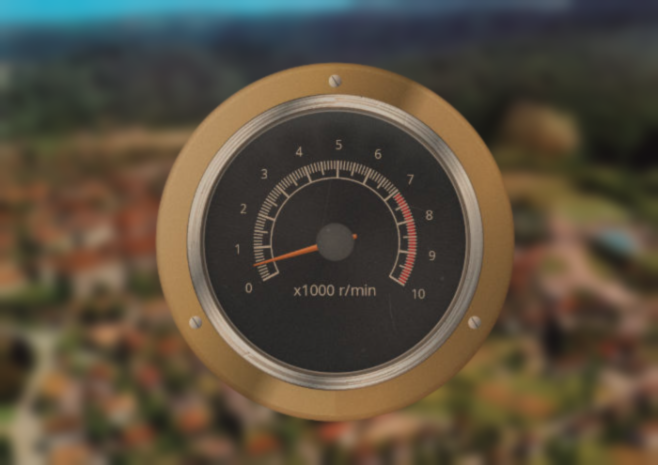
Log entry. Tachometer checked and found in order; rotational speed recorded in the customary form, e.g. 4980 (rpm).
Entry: 500 (rpm)
